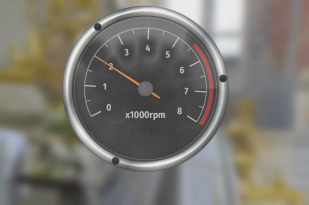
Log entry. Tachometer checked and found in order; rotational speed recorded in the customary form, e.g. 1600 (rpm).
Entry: 2000 (rpm)
